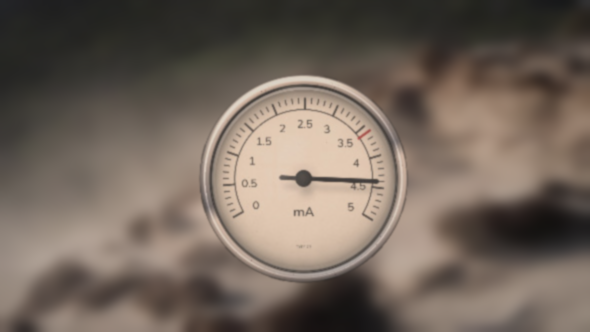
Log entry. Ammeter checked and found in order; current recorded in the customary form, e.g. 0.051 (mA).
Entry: 4.4 (mA)
